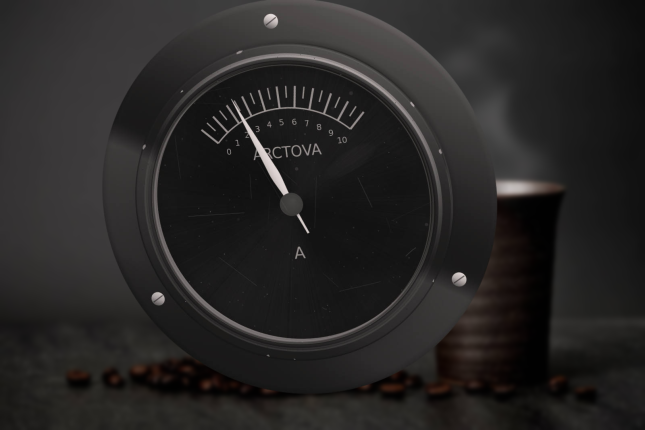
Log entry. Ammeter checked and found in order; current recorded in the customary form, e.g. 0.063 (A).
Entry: 2.5 (A)
